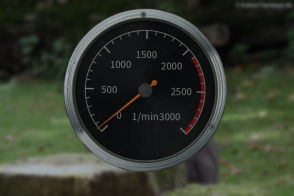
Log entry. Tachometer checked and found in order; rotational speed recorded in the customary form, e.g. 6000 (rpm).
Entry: 50 (rpm)
